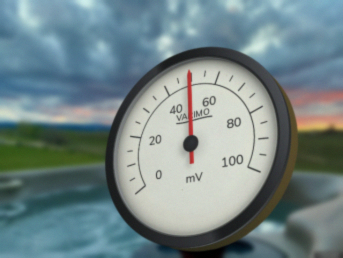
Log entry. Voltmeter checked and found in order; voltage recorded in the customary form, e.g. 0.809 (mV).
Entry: 50 (mV)
